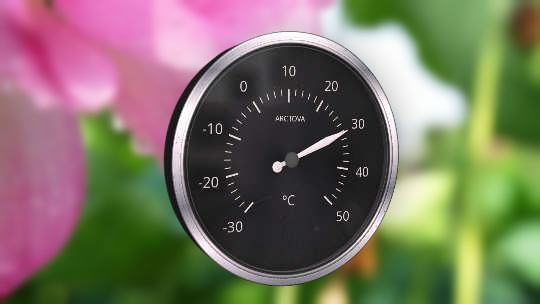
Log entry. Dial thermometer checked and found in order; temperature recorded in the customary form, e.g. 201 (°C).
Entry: 30 (°C)
